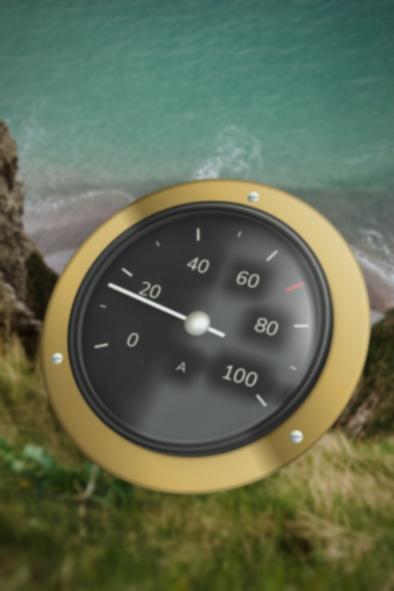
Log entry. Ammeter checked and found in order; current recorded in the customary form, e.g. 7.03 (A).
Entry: 15 (A)
